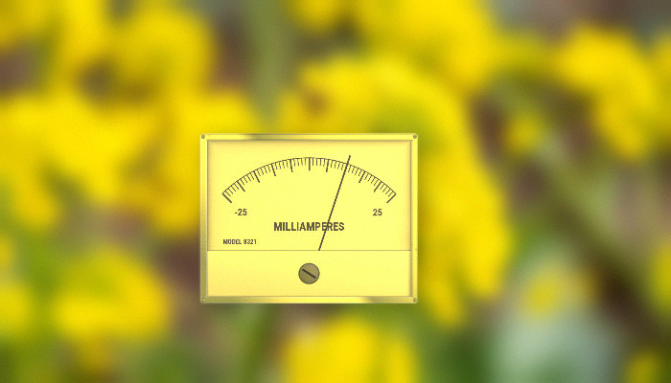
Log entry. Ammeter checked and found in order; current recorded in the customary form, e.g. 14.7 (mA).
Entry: 10 (mA)
